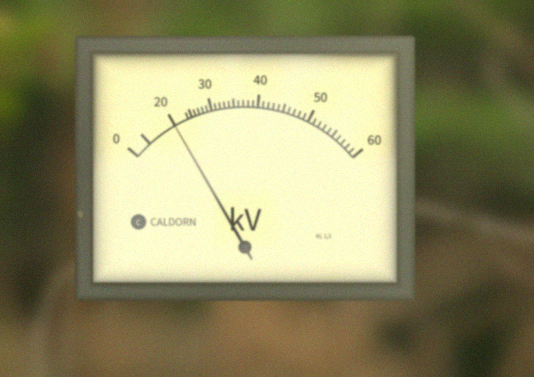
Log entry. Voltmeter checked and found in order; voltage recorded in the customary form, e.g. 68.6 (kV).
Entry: 20 (kV)
